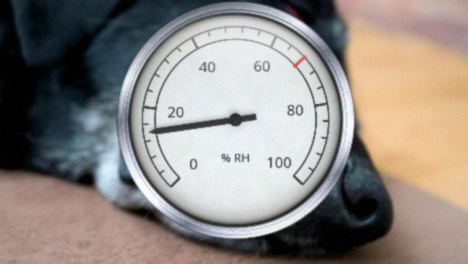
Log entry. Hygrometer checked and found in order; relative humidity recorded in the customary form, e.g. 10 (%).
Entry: 14 (%)
